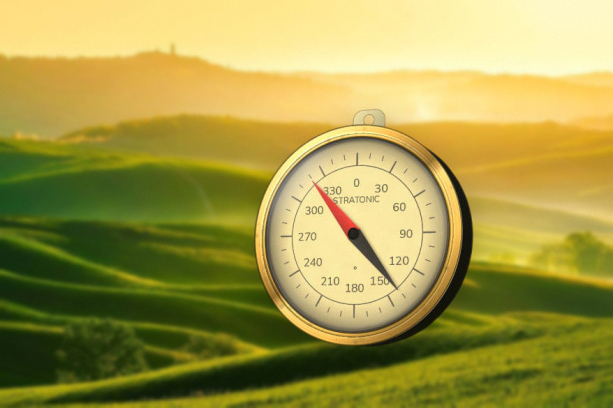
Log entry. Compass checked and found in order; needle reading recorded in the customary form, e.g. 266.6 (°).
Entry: 320 (°)
